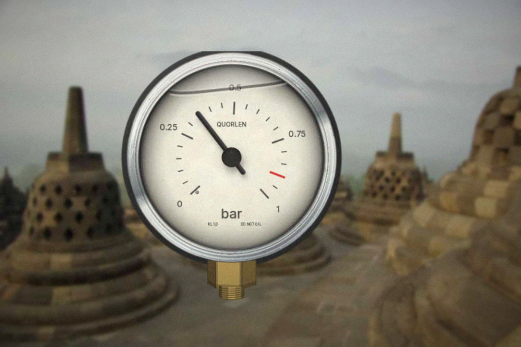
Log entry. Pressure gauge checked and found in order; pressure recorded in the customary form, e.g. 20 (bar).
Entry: 0.35 (bar)
